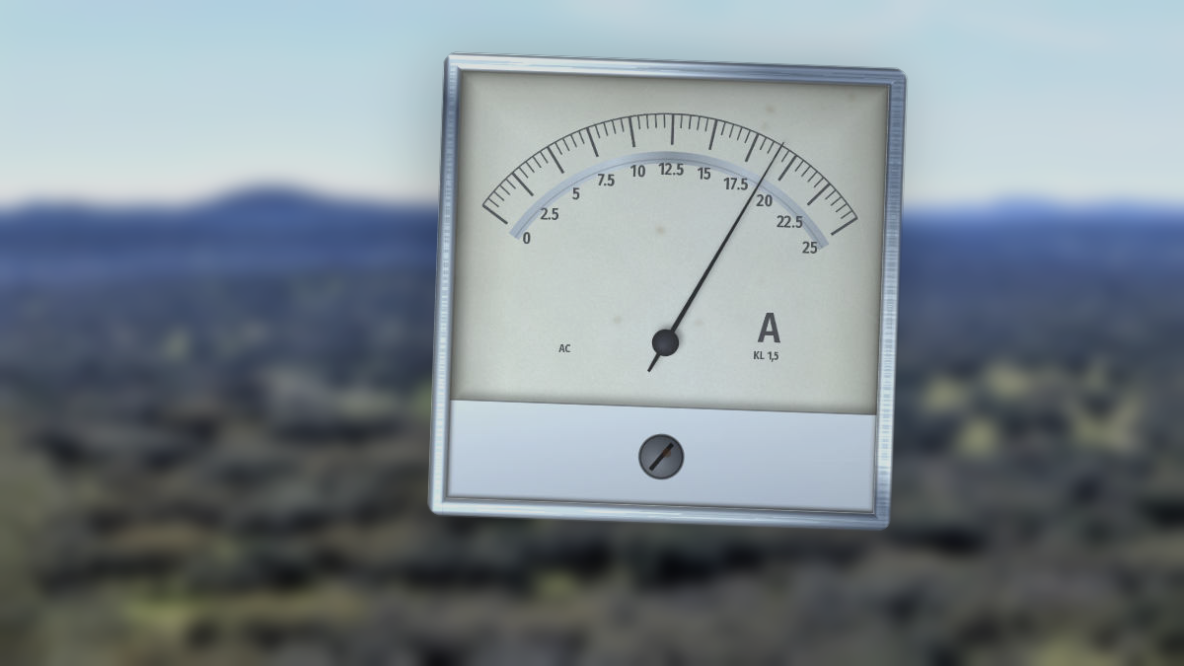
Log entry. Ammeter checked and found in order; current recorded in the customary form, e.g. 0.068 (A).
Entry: 19 (A)
